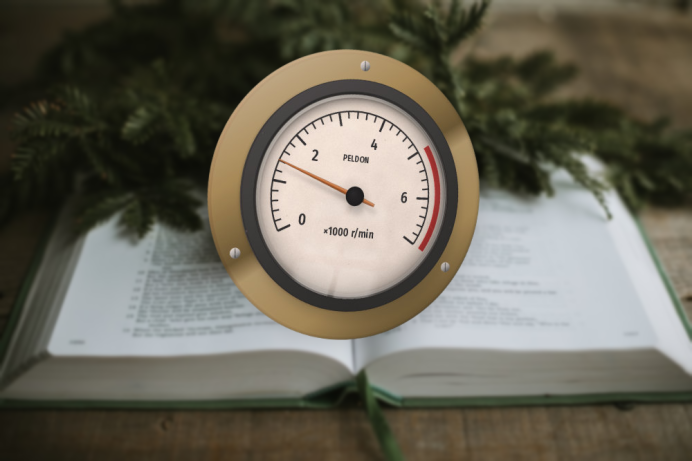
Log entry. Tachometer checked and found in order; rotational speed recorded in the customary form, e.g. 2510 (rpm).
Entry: 1400 (rpm)
